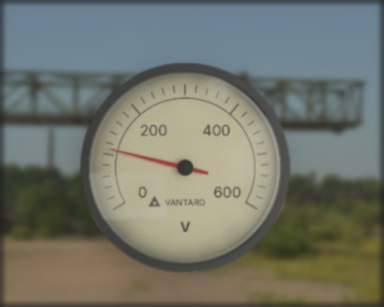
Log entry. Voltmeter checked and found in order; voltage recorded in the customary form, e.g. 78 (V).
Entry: 110 (V)
